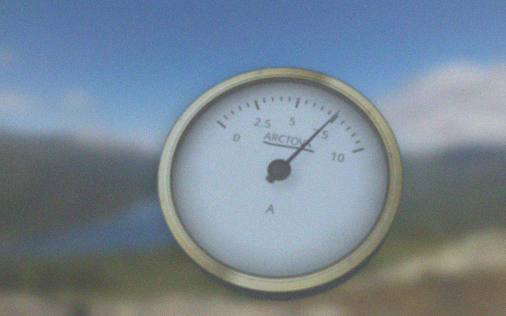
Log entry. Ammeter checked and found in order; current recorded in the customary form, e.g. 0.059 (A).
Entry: 7.5 (A)
